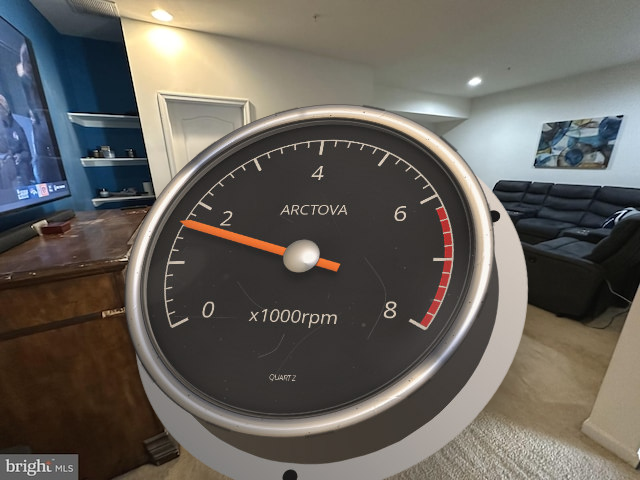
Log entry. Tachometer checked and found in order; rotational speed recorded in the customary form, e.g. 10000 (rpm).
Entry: 1600 (rpm)
